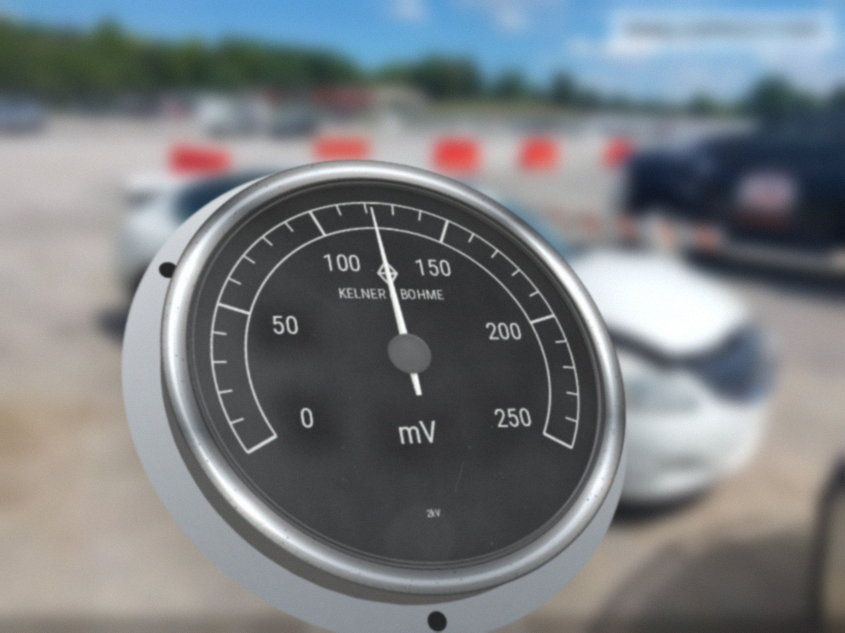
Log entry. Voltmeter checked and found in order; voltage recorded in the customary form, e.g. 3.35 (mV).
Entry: 120 (mV)
